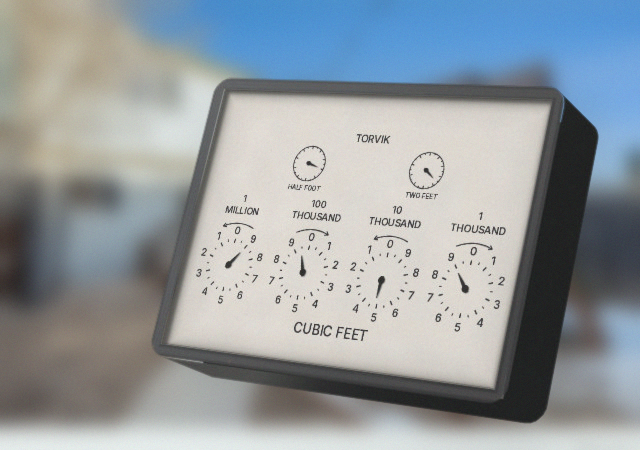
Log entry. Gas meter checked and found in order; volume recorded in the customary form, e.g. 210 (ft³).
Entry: 894900 (ft³)
